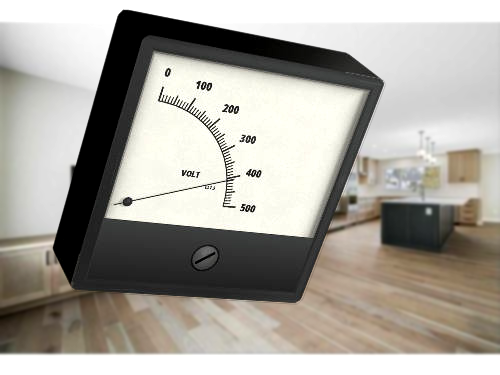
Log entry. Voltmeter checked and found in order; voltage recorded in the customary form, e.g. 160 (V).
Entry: 400 (V)
